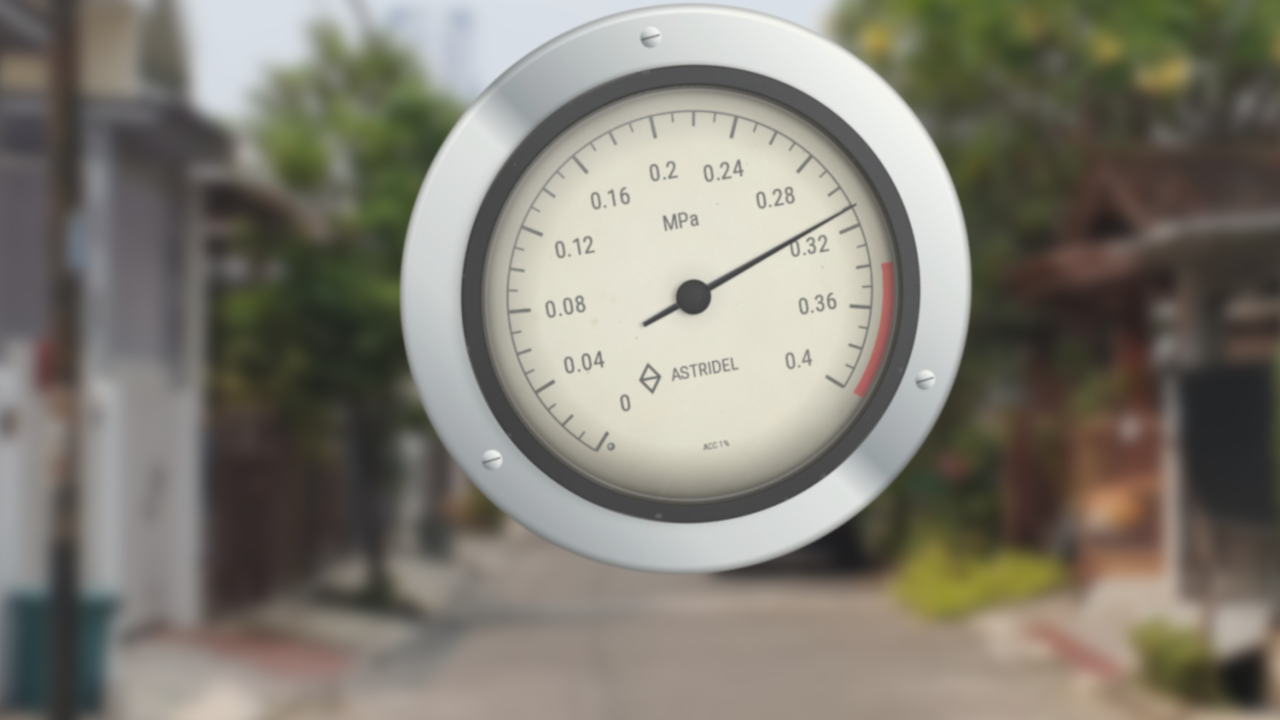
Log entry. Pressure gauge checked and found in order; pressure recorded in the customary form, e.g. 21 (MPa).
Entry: 0.31 (MPa)
